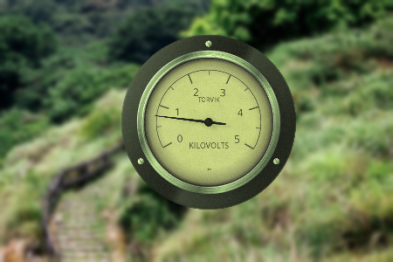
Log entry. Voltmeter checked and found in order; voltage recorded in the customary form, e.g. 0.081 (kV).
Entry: 0.75 (kV)
